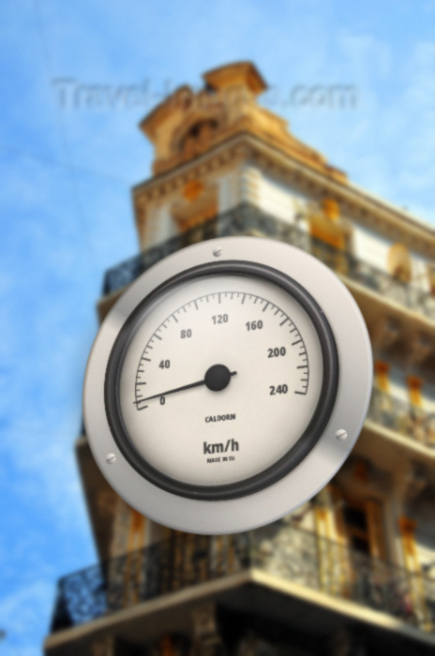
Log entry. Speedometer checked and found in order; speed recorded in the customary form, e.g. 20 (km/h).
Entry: 5 (km/h)
